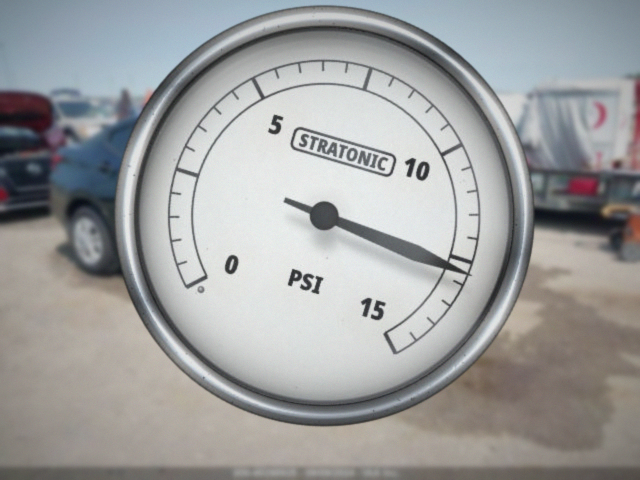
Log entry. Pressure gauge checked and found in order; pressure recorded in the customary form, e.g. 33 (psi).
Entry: 12.75 (psi)
